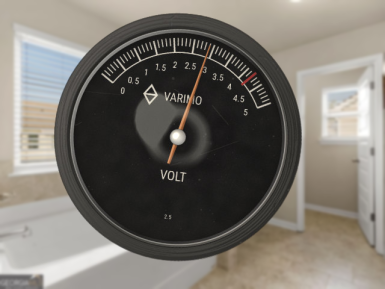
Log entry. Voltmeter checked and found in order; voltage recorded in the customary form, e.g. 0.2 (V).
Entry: 2.9 (V)
